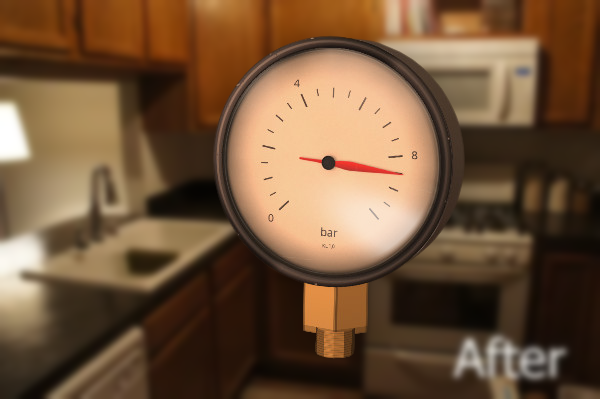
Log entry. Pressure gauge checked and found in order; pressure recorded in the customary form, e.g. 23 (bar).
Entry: 8.5 (bar)
